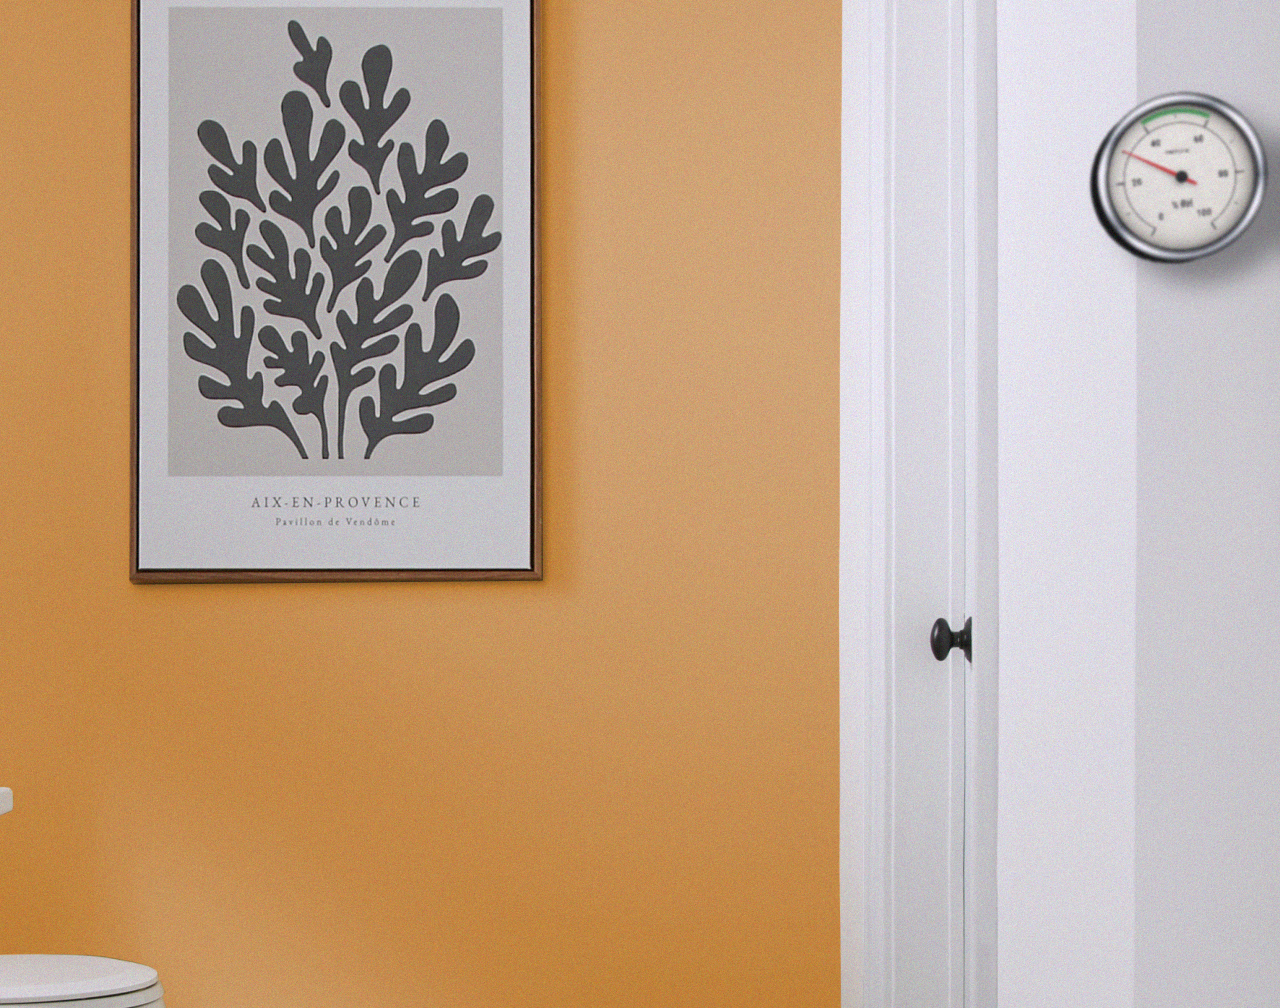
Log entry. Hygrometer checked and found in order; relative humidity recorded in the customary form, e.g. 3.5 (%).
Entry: 30 (%)
